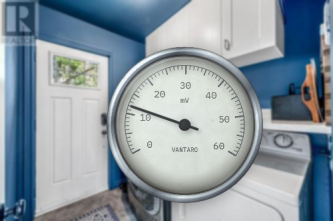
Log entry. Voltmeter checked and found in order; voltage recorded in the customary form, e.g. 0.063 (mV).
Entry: 12 (mV)
